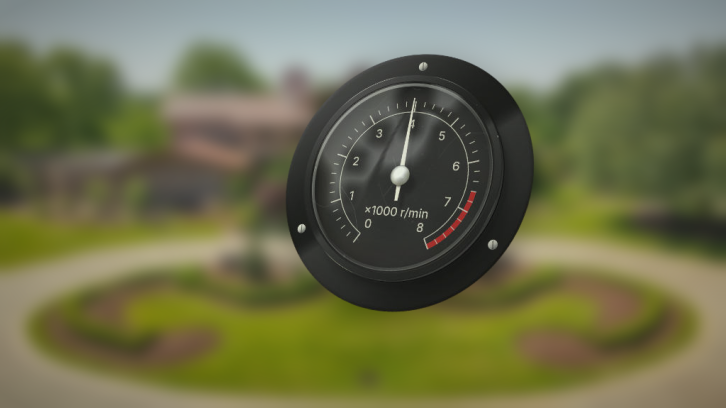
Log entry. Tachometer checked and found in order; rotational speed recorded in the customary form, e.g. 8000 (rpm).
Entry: 4000 (rpm)
